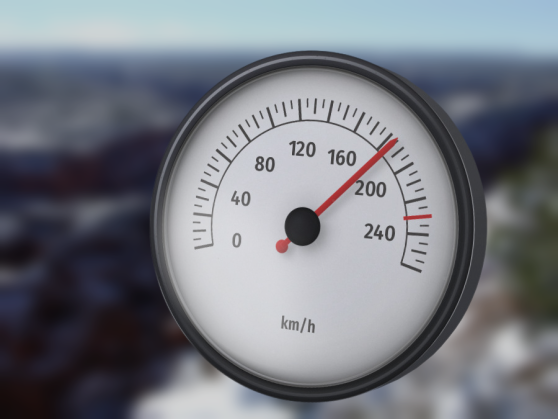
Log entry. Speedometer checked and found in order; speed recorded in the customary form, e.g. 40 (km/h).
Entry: 185 (km/h)
